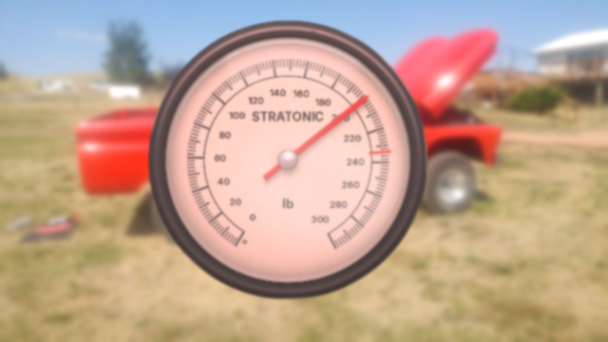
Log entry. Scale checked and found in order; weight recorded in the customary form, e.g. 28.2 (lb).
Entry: 200 (lb)
